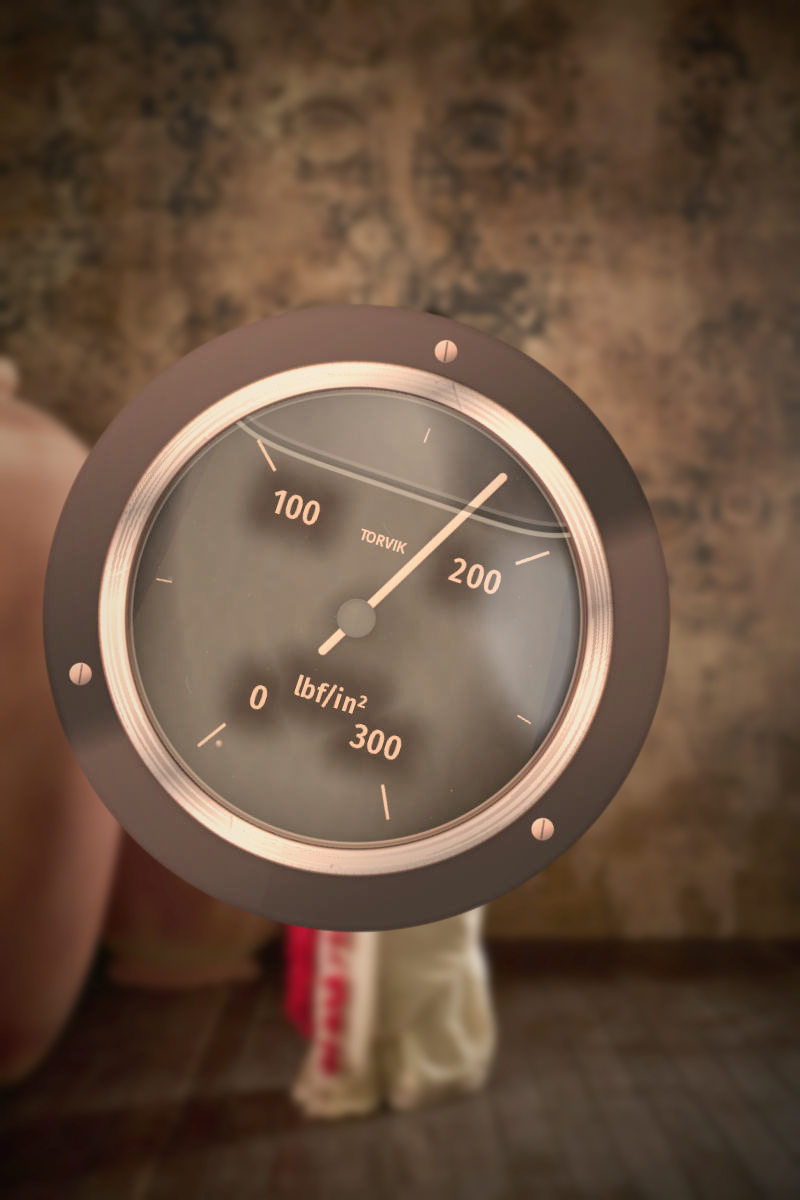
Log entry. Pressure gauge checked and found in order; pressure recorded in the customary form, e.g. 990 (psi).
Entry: 175 (psi)
